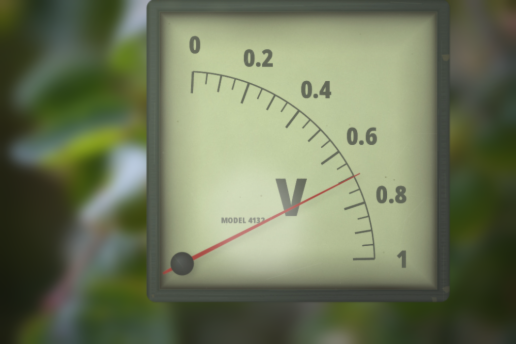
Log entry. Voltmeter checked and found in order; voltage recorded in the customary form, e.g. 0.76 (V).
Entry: 0.7 (V)
